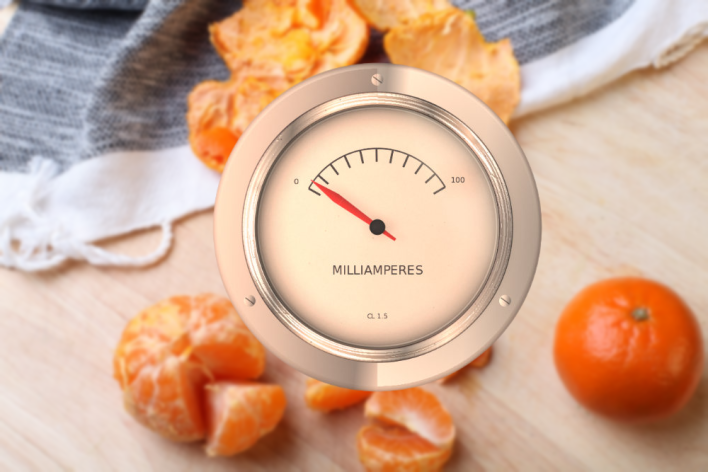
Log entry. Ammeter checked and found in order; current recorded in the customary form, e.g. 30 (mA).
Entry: 5 (mA)
